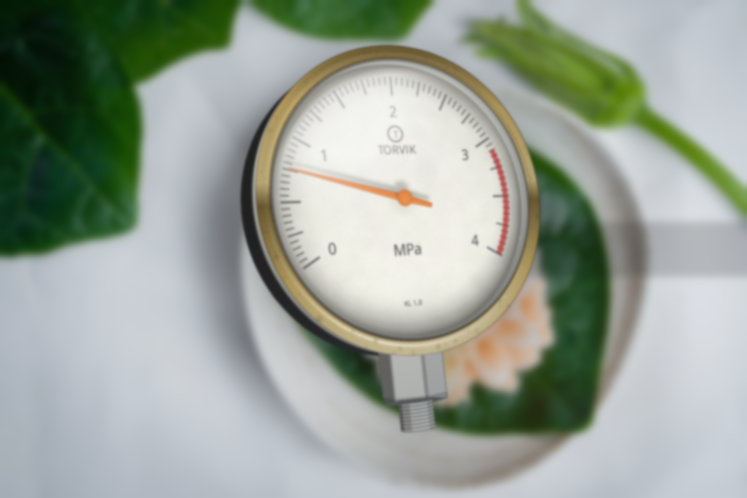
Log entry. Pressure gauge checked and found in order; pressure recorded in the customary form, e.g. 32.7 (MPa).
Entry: 0.75 (MPa)
